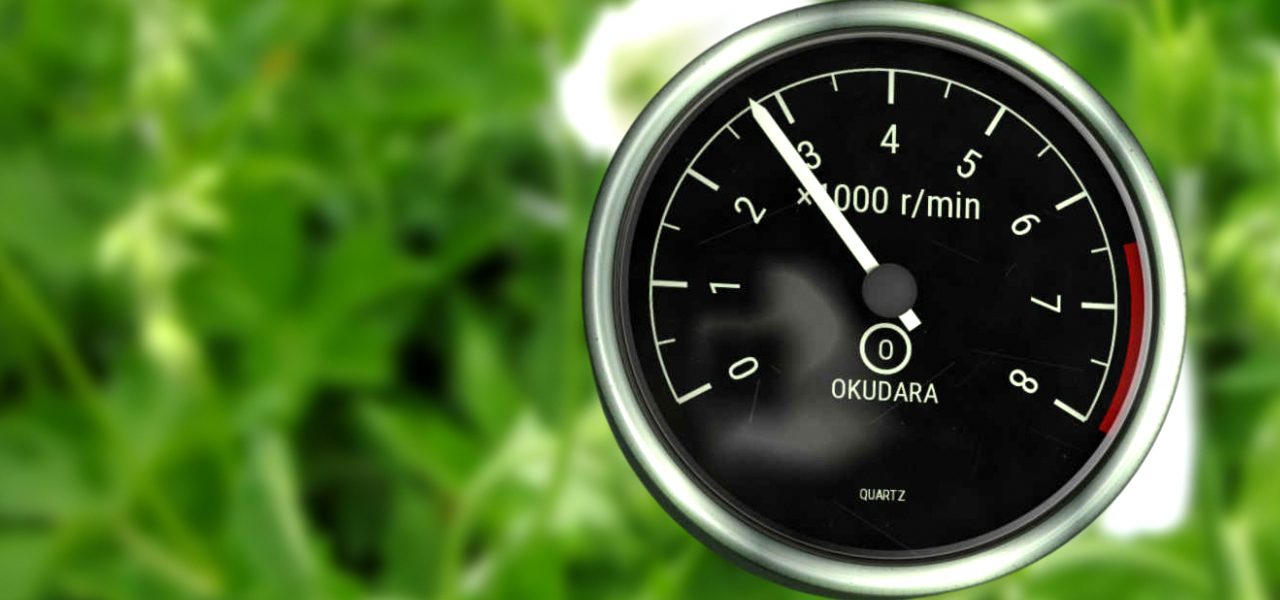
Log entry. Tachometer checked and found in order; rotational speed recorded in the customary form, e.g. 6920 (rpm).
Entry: 2750 (rpm)
